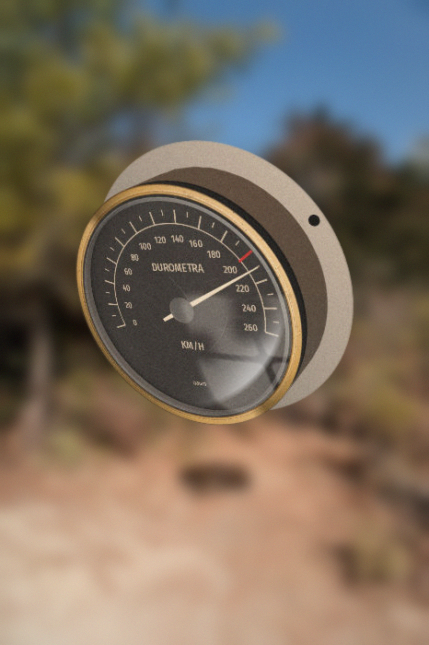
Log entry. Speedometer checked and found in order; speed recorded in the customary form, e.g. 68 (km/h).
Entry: 210 (km/h)
